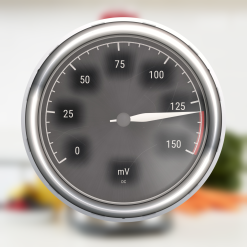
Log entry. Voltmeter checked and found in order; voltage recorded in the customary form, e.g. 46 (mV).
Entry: 130 (mV)
